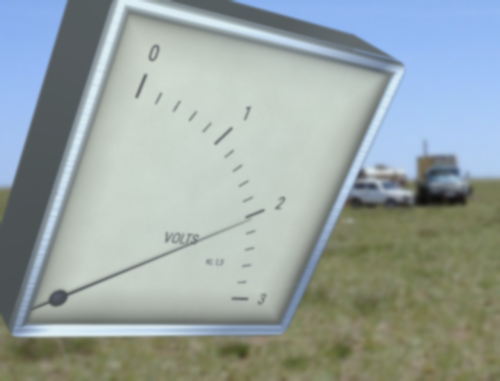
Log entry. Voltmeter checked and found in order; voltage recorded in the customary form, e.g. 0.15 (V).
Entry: 2 (V)
